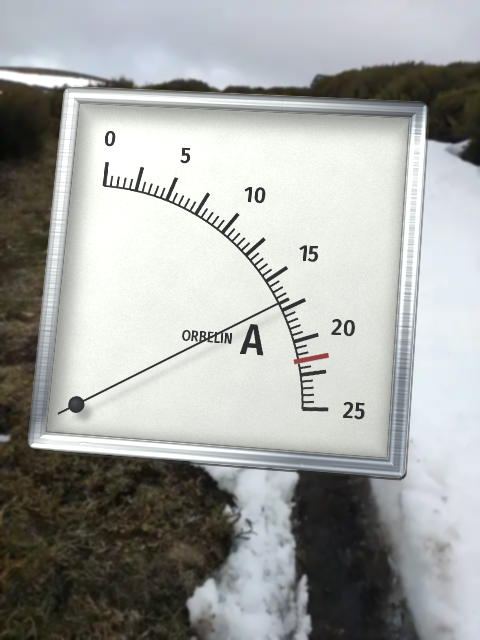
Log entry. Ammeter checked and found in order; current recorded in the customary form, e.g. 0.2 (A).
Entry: 17 (A)
